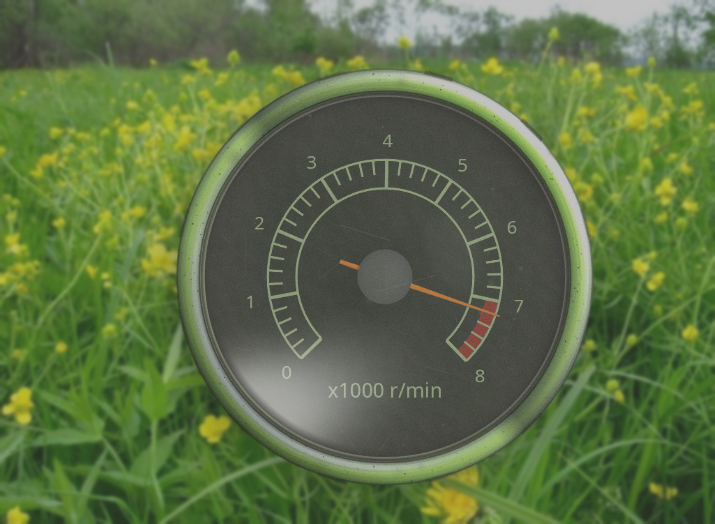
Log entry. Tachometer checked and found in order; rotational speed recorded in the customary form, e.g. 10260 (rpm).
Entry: 7200 (rpm)
